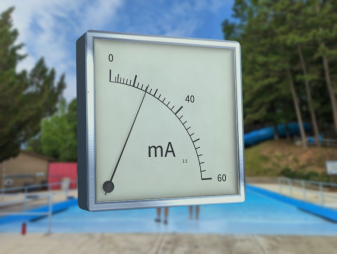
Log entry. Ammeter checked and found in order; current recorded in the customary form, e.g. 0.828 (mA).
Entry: 26 (mA)
